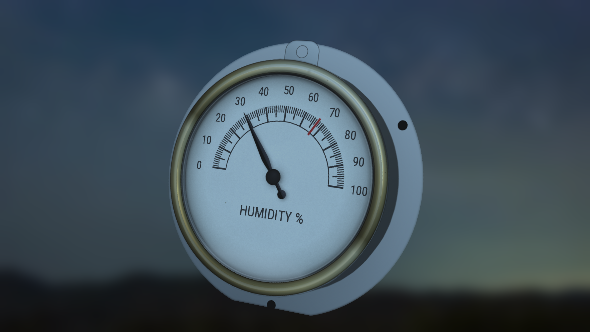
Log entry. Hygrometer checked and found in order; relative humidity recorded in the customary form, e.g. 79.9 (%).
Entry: 30 (%)
